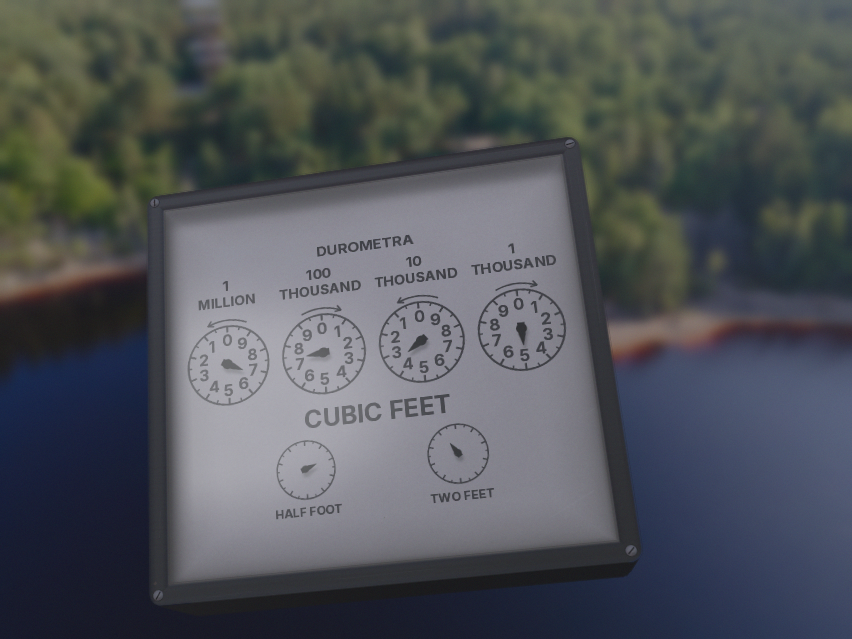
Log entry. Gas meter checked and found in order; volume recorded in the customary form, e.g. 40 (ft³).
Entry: 673500 (ft³)
